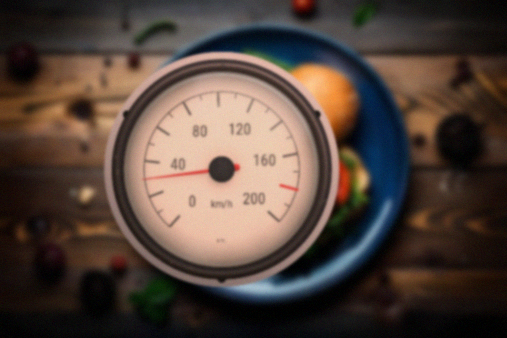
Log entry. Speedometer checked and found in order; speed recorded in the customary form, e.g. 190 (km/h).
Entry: 30 (km/h)
